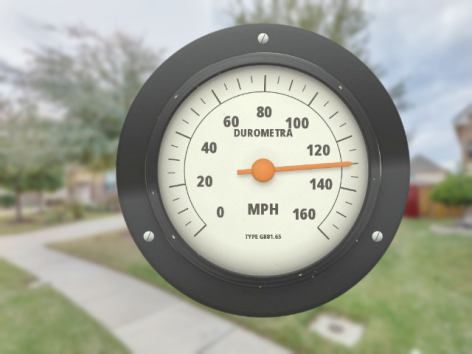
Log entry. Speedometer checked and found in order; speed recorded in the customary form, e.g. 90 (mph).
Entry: 130 (mph)
